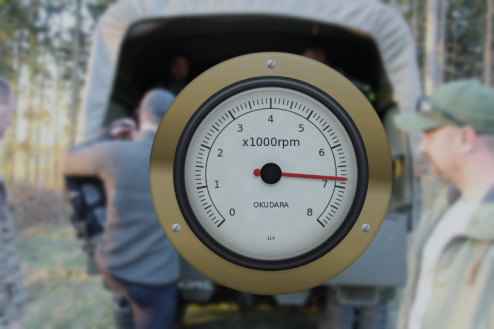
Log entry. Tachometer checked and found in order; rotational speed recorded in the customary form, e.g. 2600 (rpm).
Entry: 6800 (rpm)
